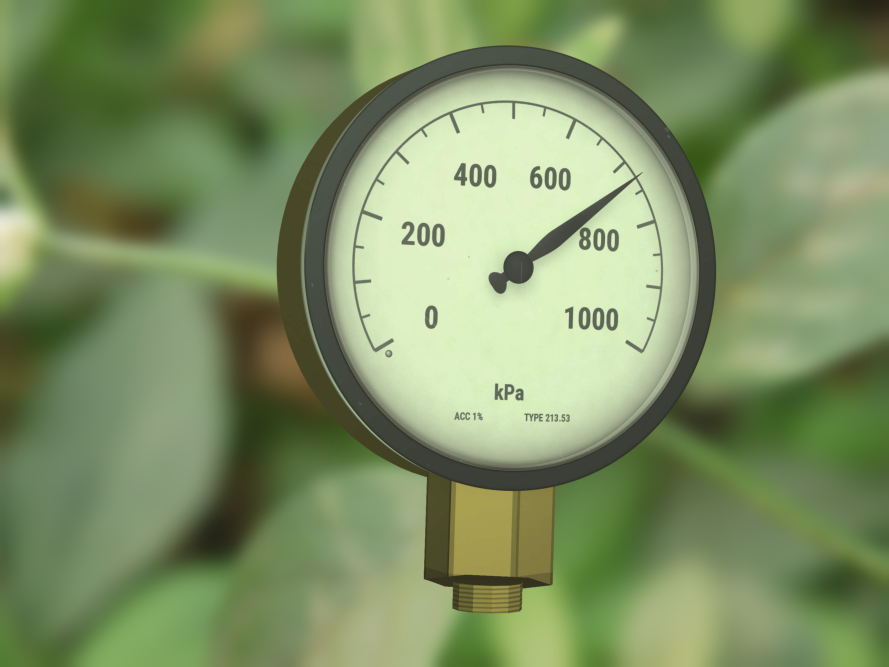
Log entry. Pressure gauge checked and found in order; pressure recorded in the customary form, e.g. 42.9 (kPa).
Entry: 725 (kPa)
